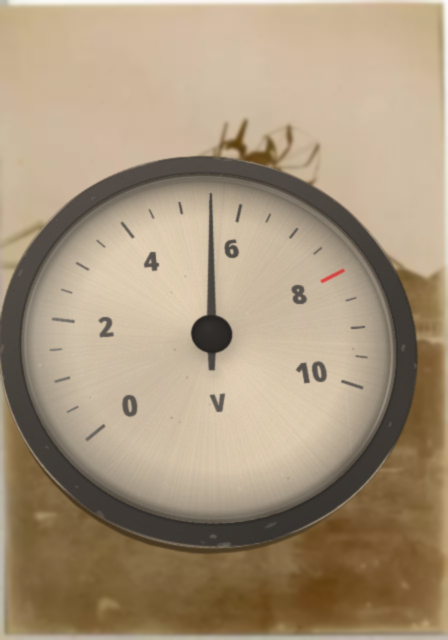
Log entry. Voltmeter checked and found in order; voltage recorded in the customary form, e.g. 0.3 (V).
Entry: 5.5 (V)
